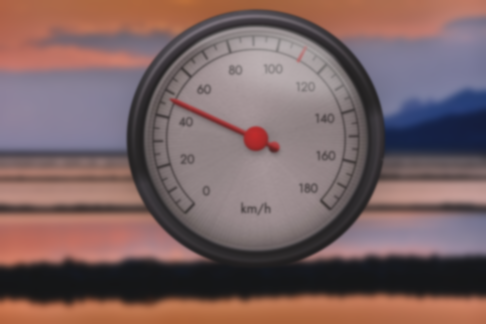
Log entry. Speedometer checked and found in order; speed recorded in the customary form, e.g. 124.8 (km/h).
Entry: 47.5 (km/h)
